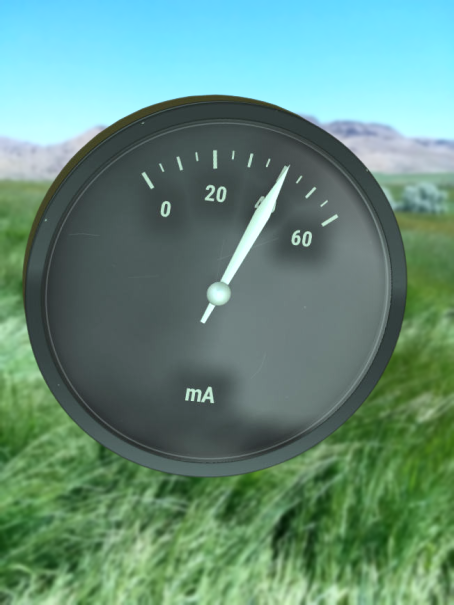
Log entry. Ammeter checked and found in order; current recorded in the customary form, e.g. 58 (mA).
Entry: 40 (mA)
